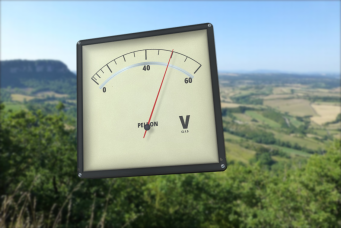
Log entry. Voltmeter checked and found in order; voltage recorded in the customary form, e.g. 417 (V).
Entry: 50 (V)
